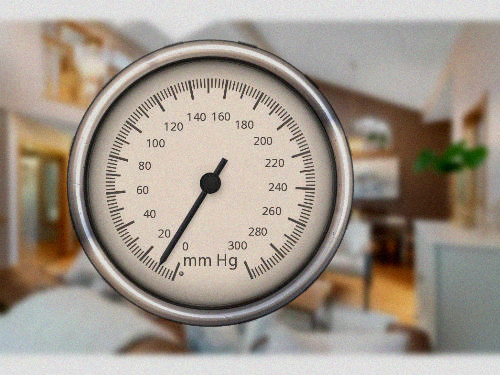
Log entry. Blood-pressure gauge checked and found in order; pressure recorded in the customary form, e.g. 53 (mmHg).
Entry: 10 (mmHg)
